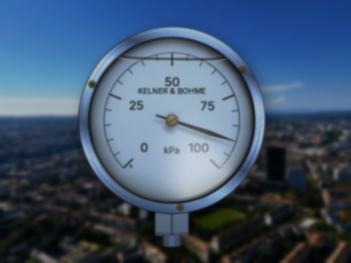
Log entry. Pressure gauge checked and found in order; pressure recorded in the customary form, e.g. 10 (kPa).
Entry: 90 (kPa)
